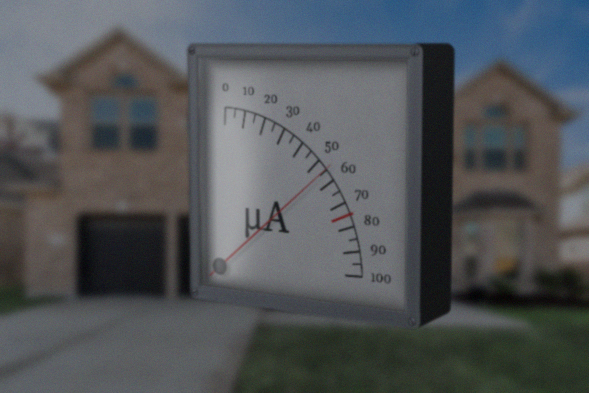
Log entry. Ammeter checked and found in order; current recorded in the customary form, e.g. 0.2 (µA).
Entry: 55 (µA)
